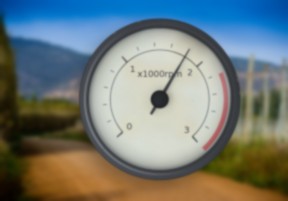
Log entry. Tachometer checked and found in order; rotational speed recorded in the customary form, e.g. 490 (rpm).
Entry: 1800 (rpm)
